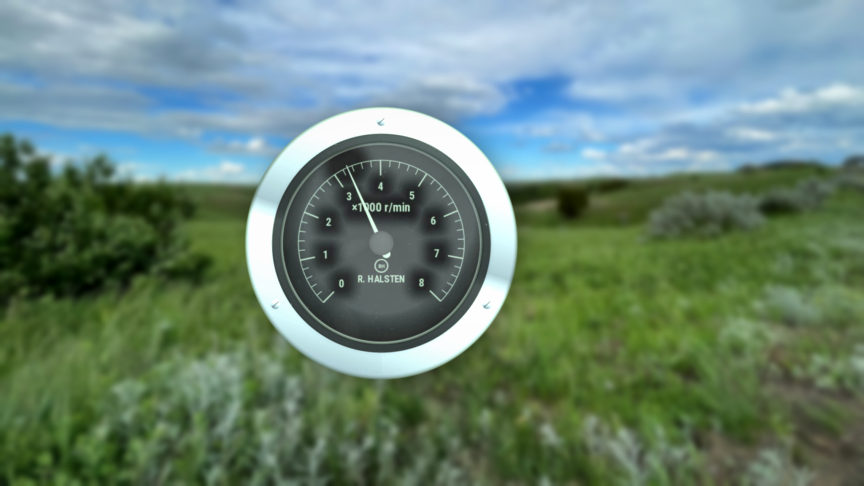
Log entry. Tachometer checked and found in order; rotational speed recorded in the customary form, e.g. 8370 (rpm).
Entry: 3300 (rpm)
